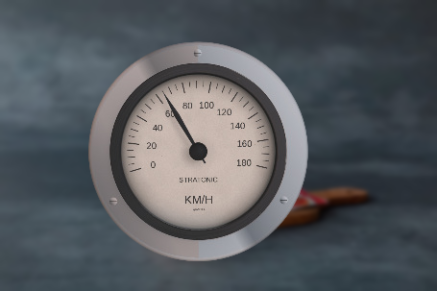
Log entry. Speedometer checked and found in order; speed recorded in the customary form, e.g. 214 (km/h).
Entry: 65 (km/h)
